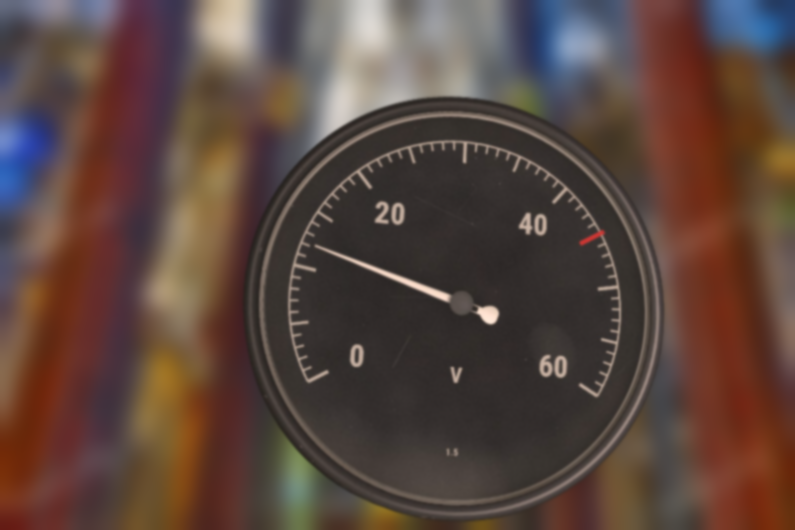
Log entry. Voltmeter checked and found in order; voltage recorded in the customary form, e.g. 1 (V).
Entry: 12 (V)
